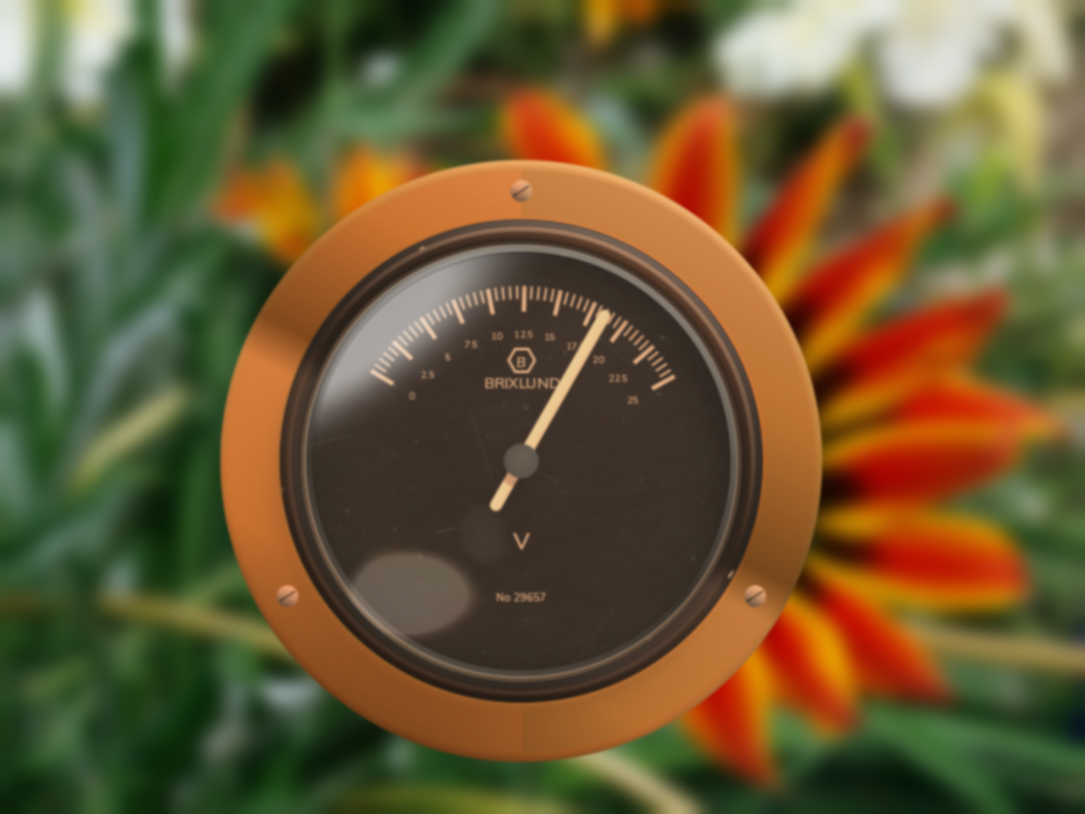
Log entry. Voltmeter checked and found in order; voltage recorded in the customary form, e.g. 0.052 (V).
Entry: 18.5 (V)
